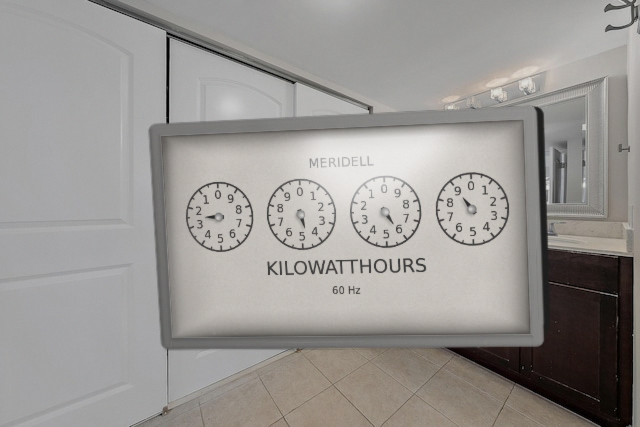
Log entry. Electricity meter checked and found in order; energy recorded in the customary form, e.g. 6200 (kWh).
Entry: 2459 (kWh)
